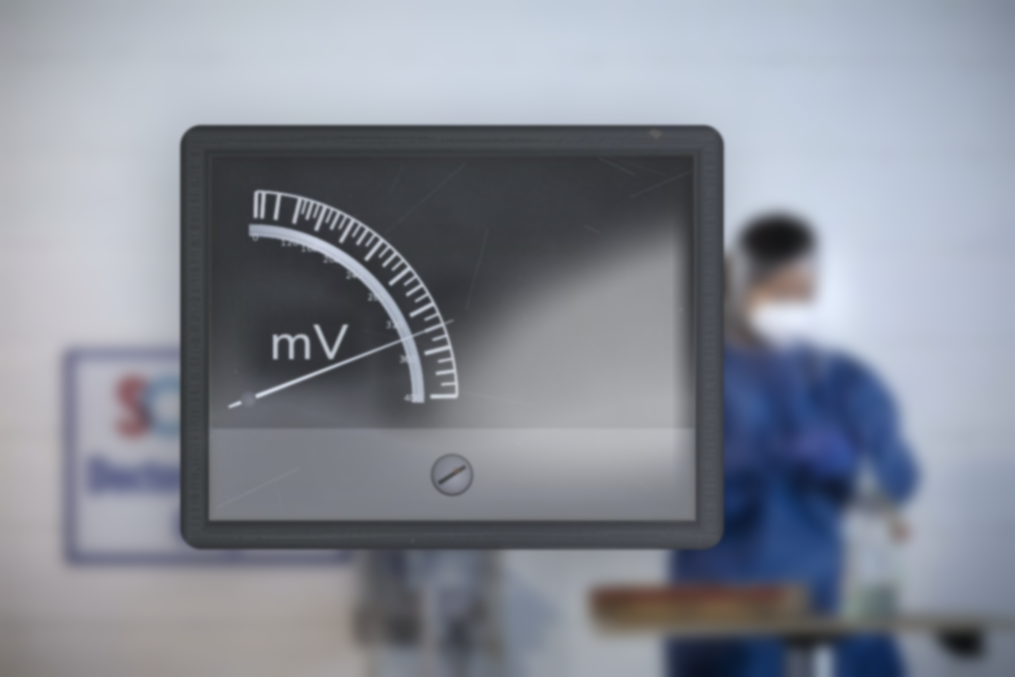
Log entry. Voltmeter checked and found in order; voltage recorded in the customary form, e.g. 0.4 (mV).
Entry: 340 (mV)
